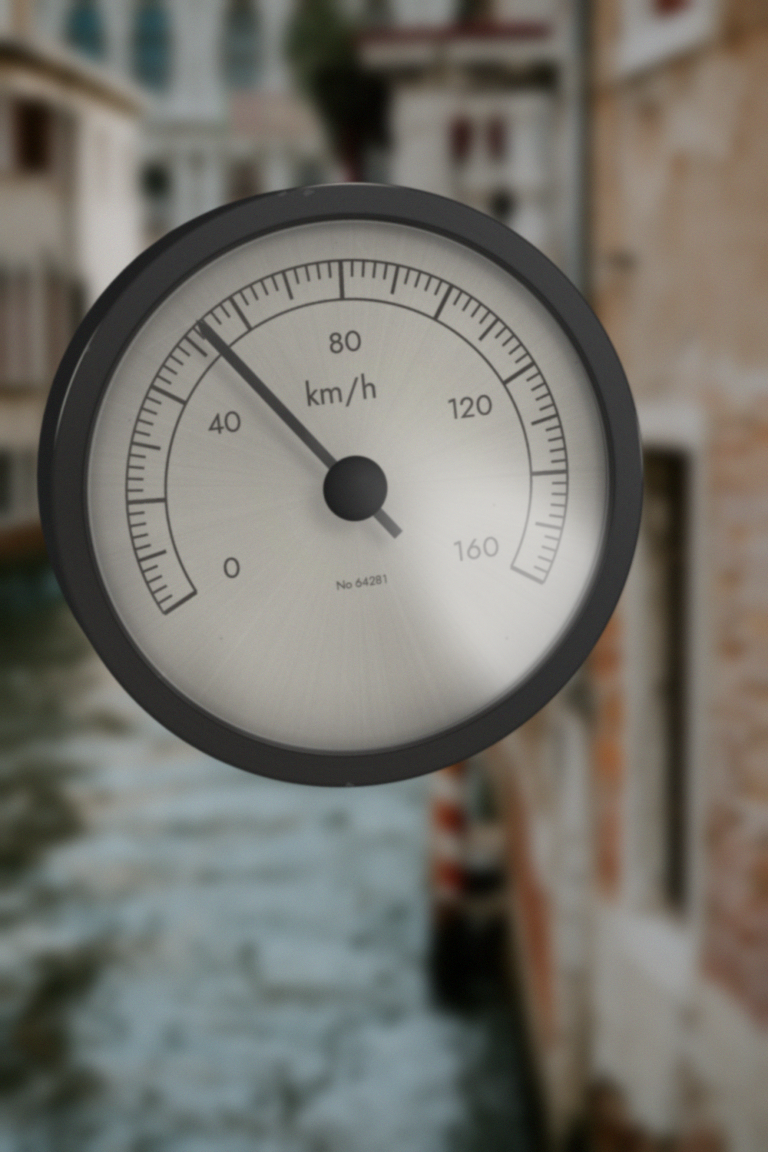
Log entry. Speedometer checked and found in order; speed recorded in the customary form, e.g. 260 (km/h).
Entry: 53 (km/h)
